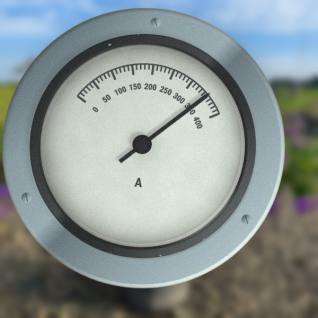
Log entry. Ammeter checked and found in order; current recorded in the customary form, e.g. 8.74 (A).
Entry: 350 (A)
